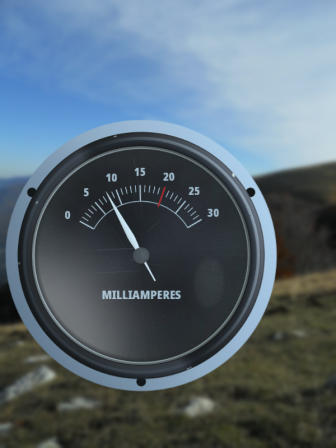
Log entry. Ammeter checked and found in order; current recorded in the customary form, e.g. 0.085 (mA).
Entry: 8 (mA)
